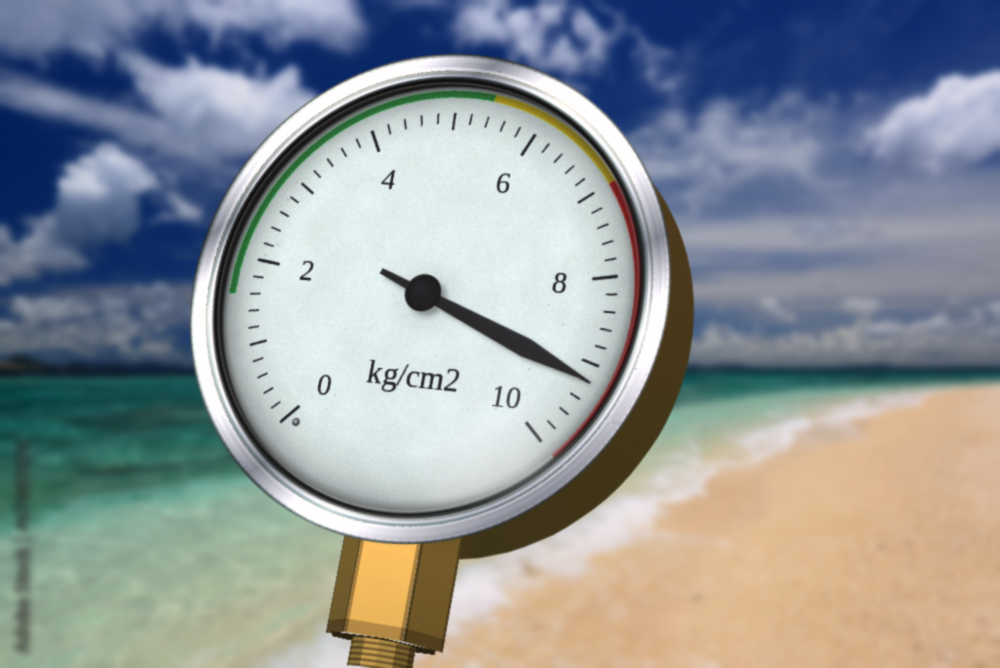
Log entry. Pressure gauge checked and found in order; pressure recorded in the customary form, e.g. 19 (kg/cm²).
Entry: 9.2 (kg/cm²)
